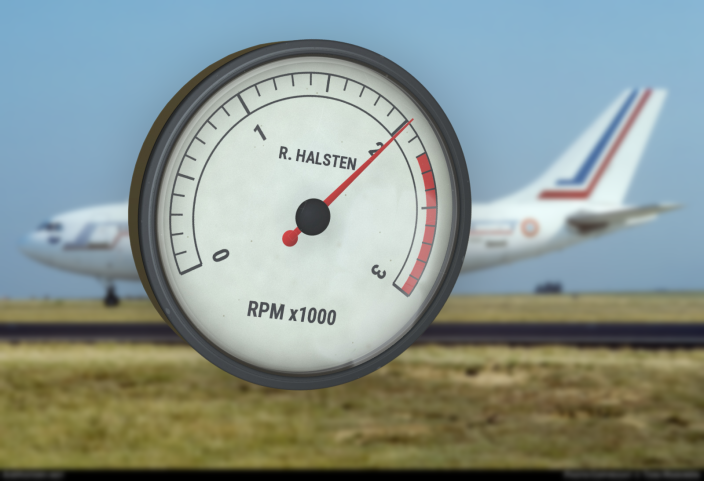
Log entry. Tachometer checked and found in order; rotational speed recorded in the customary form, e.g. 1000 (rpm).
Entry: 2000 (rpm)
